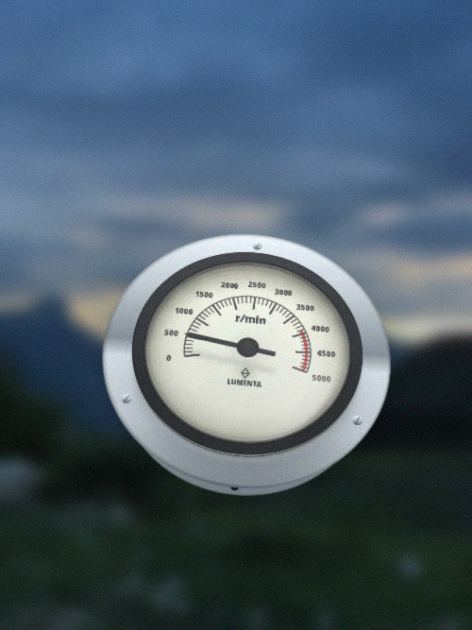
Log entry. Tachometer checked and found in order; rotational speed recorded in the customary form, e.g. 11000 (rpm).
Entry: 500 (rpm)
